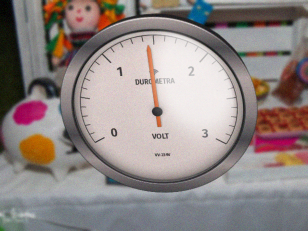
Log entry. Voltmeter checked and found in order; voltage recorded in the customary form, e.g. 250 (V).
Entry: 1.45 (V)
